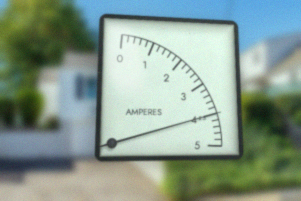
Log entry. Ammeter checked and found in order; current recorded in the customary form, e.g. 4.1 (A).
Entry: 4 (A)
